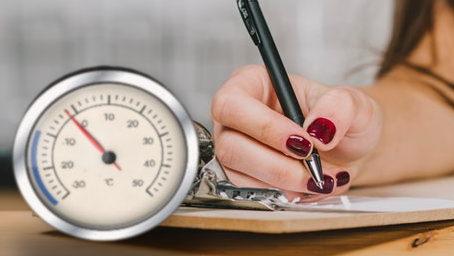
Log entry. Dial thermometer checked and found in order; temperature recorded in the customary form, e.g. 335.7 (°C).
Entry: -2 (°C)
